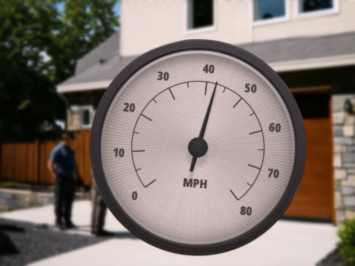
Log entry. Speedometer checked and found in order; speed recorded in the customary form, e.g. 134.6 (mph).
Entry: 42.5 (mph)
